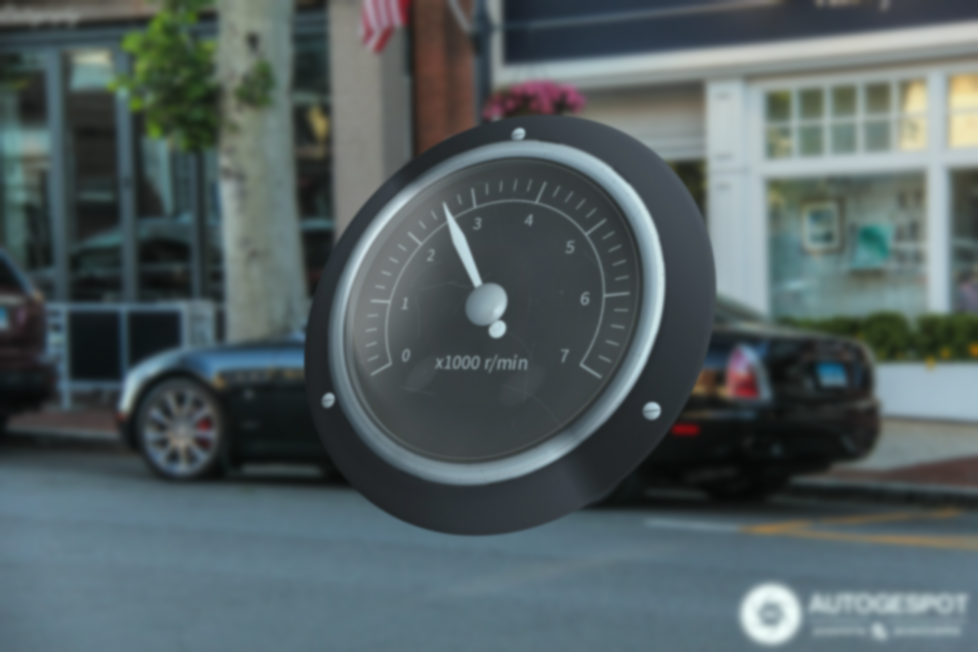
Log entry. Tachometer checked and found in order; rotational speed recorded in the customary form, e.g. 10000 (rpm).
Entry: 2600 (rpm)
